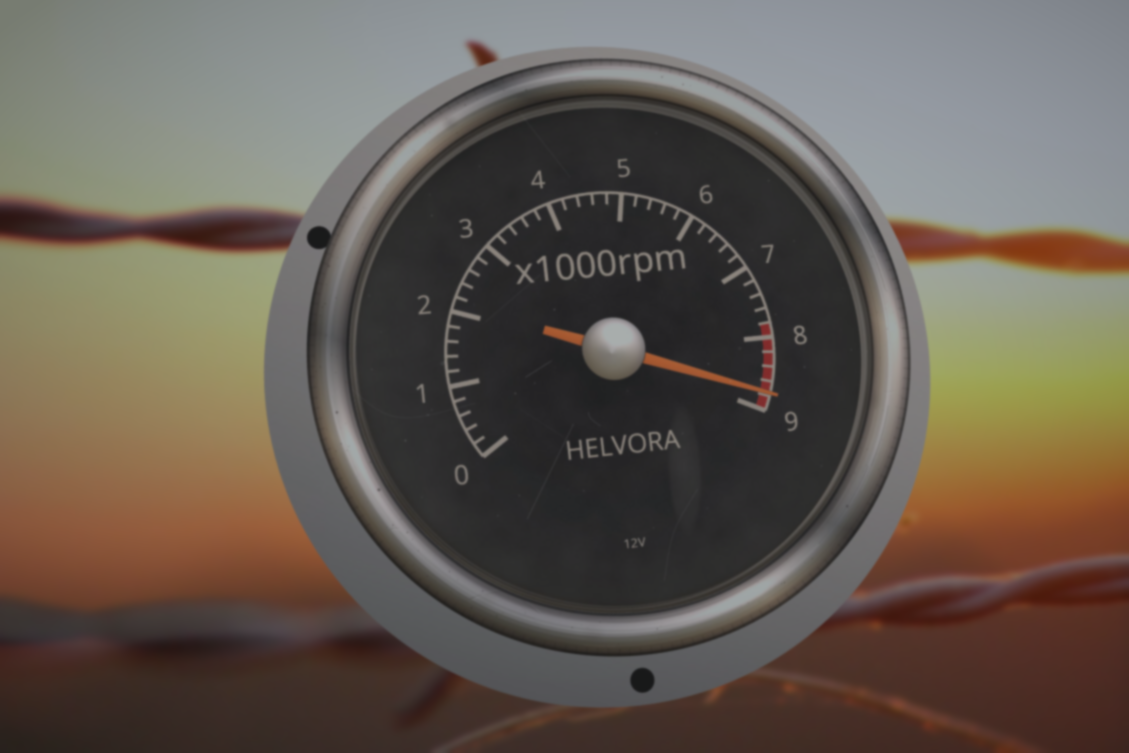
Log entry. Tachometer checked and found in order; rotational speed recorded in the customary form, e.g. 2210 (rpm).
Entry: 8800 (rpm)
